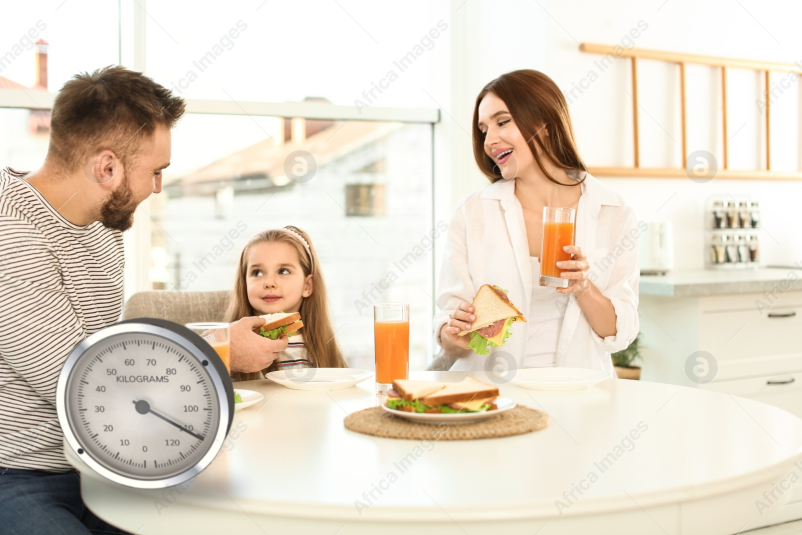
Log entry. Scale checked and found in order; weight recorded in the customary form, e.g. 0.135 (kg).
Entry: 110 (kg)
